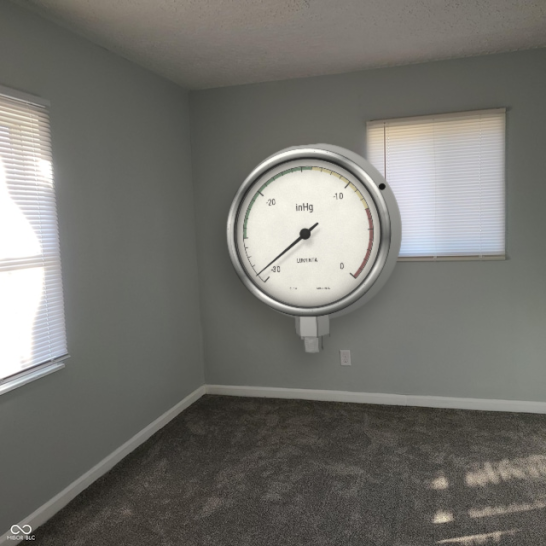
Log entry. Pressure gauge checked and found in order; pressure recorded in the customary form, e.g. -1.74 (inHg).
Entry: -29 (inHg)
